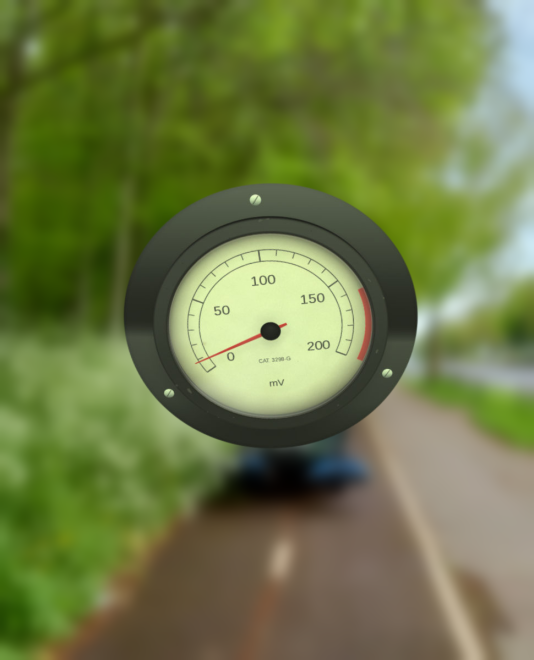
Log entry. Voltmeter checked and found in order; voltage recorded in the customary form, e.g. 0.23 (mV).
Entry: 10 (mV)
